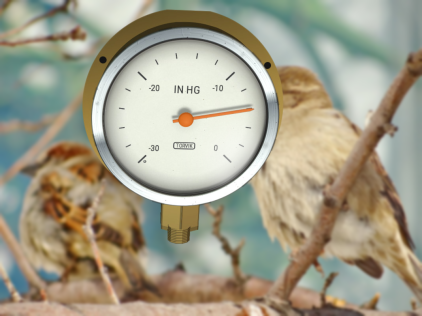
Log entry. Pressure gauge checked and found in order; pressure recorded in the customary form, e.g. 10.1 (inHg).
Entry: -6 (inHg)
